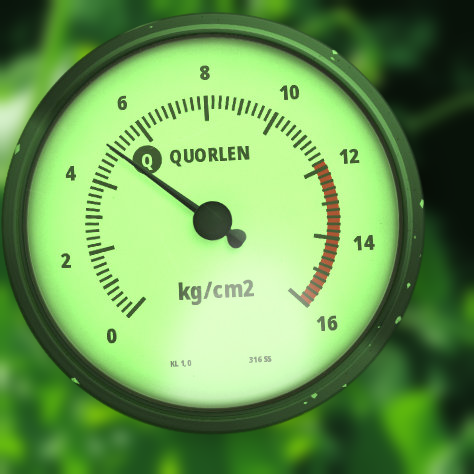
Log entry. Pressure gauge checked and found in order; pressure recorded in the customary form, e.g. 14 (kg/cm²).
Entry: 5 (kg/cm²)
